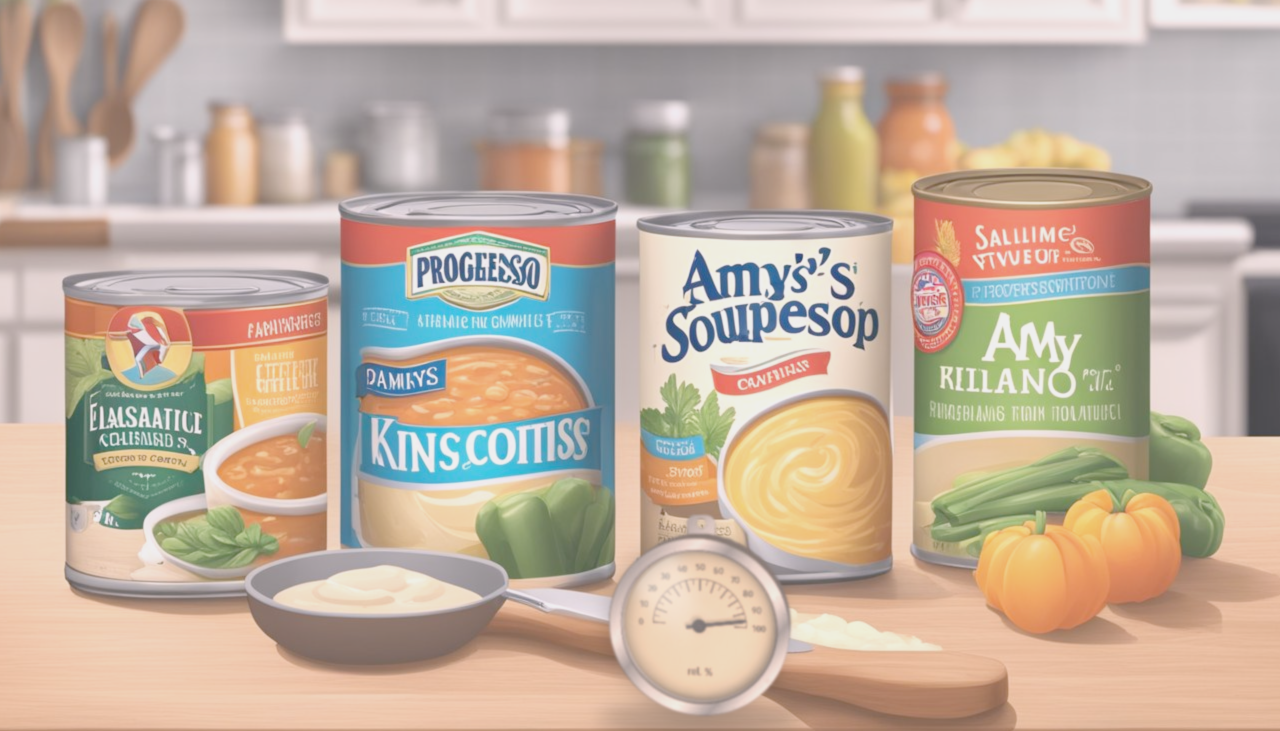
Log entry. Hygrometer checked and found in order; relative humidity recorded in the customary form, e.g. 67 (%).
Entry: 95 (%)
